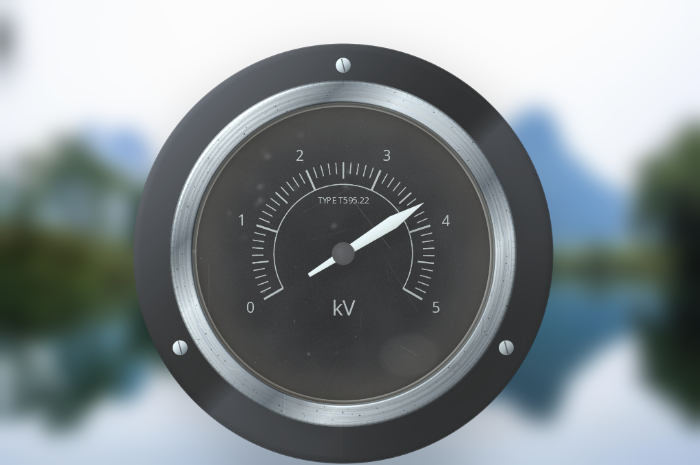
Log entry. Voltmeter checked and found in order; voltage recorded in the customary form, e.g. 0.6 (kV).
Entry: 3.7 (kV)
